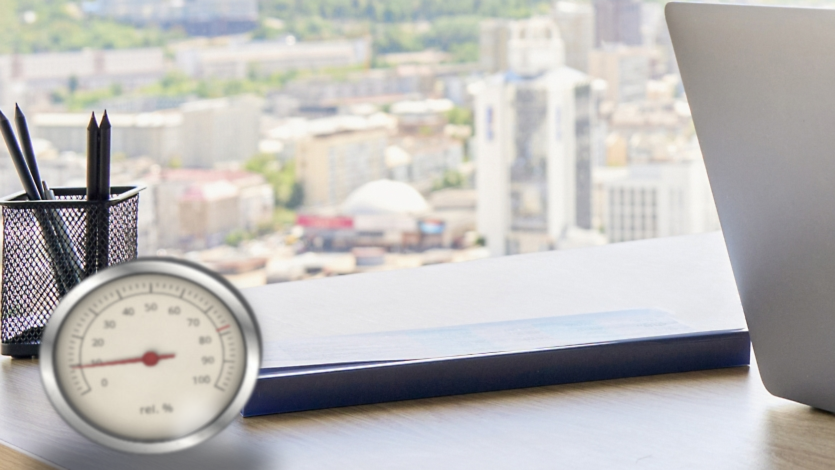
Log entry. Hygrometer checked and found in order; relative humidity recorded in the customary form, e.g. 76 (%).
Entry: 10 (%)
